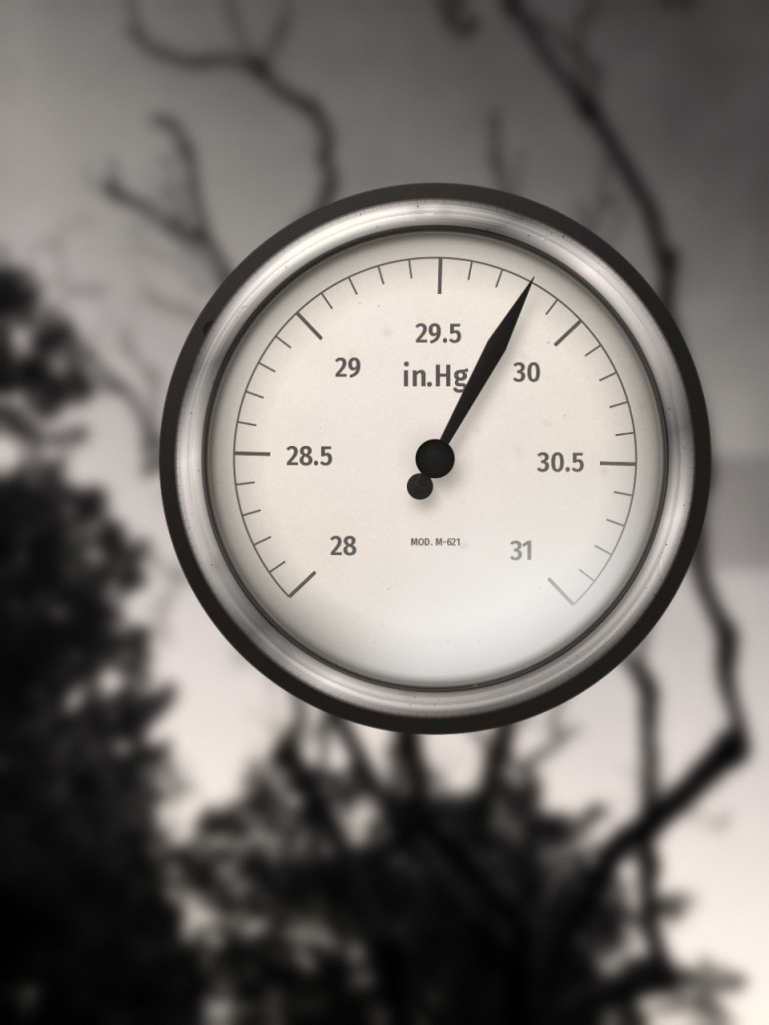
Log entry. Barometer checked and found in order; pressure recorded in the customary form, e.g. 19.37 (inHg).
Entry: 29.8 (inHg)
